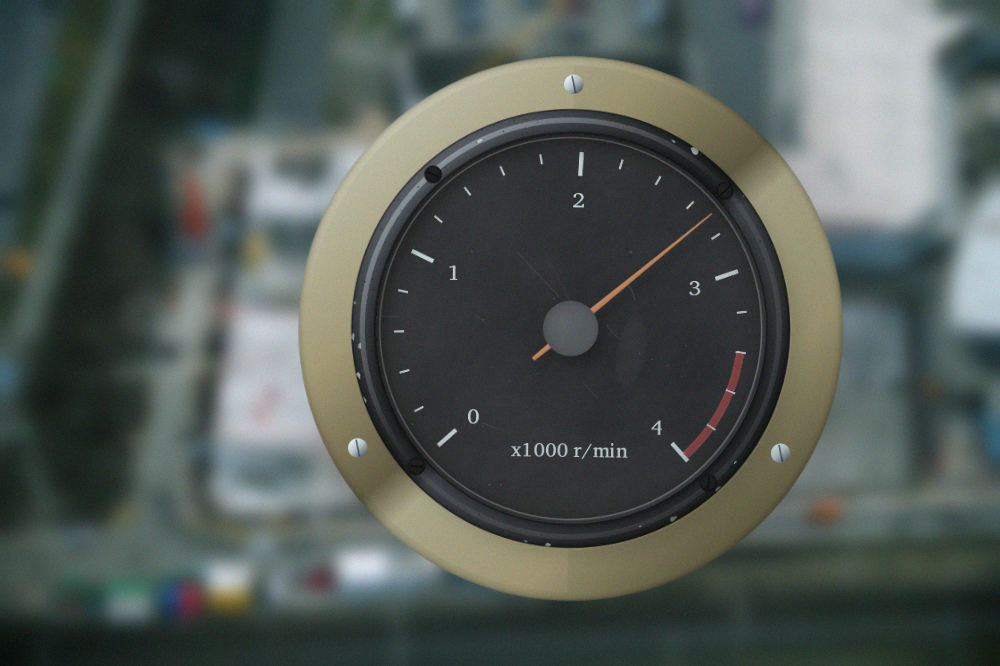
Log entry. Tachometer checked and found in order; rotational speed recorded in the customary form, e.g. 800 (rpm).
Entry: 2700 (rpm)
